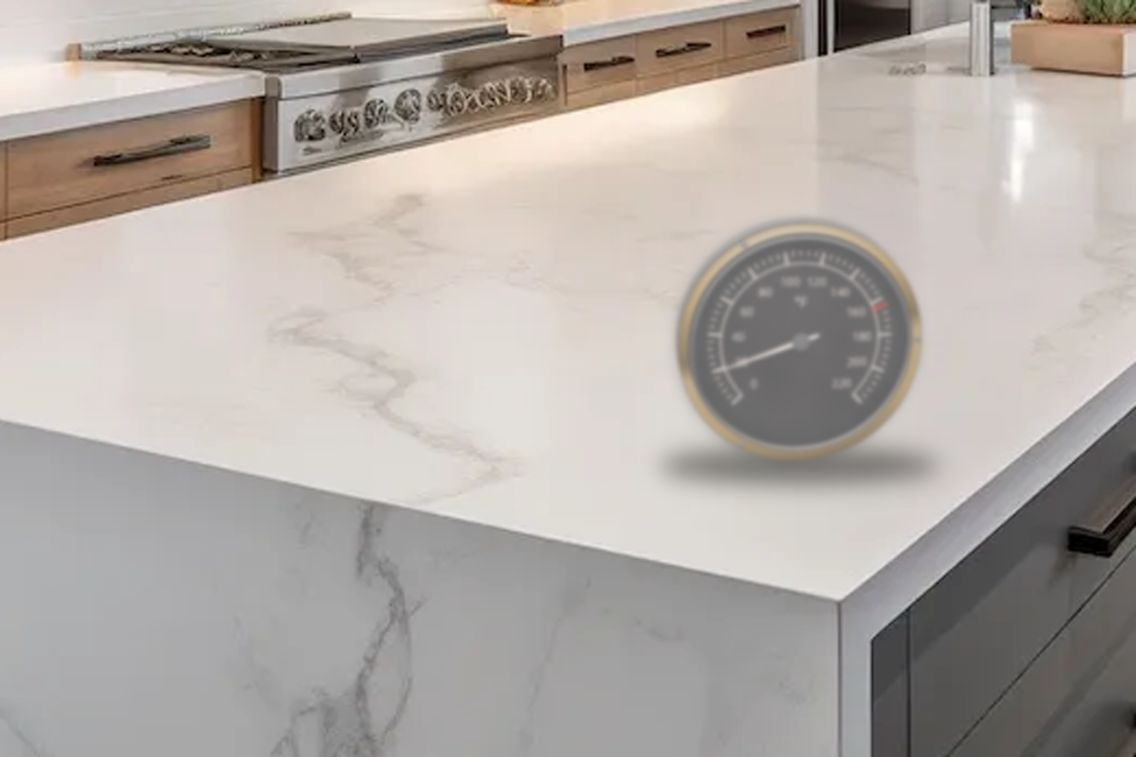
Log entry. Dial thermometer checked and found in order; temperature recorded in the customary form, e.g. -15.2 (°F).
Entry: 20 (°F)
